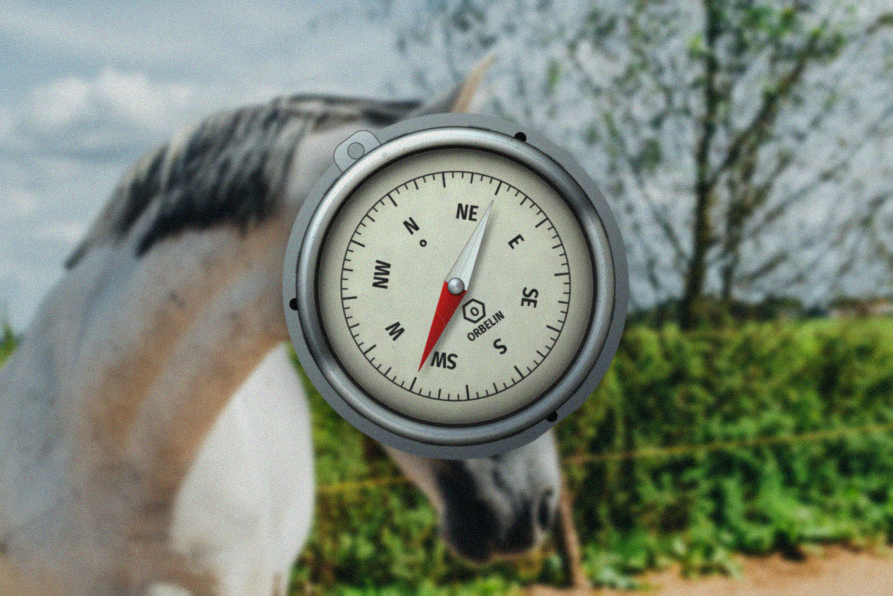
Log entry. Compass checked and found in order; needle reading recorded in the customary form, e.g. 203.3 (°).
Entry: 240 (°)
